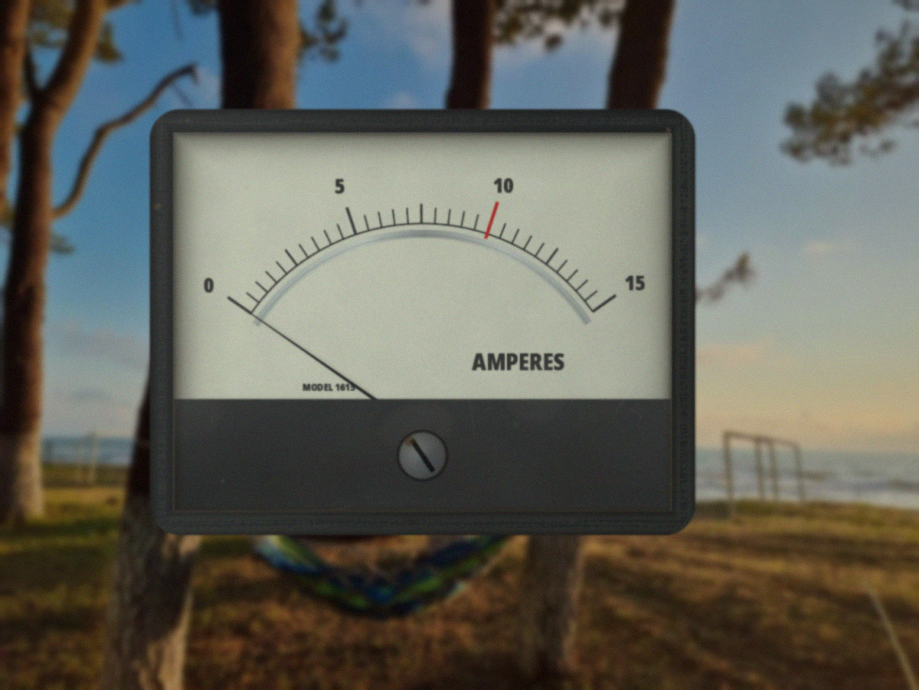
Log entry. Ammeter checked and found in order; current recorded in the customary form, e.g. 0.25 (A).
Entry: 0 (A)
